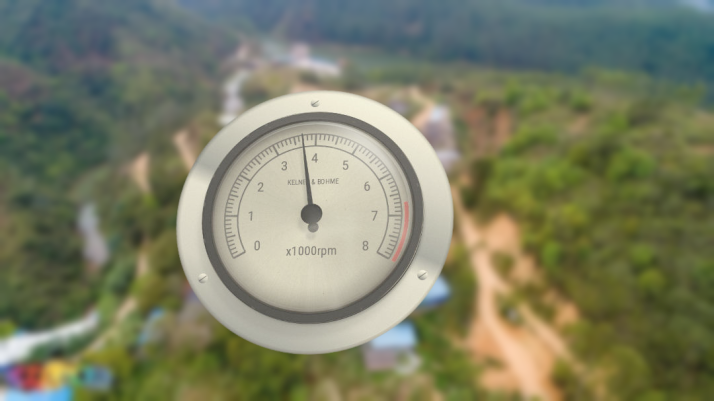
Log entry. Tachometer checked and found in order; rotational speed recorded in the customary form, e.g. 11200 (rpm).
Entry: 3700 (rpm)
